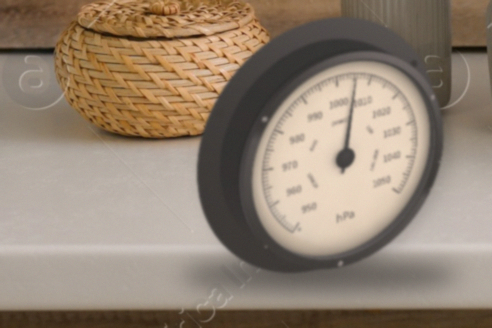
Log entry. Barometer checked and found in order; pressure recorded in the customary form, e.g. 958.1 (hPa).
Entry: 1005 (hPa)
